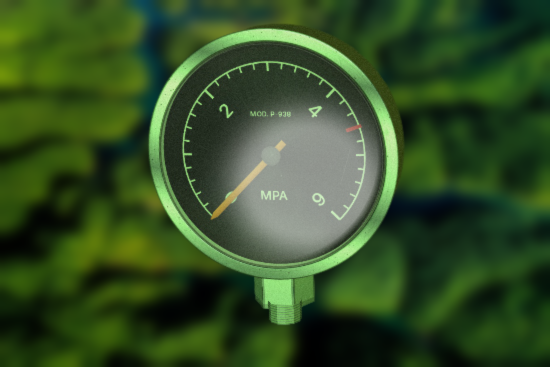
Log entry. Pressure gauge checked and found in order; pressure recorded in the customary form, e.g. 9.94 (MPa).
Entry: 0 (MPa)
